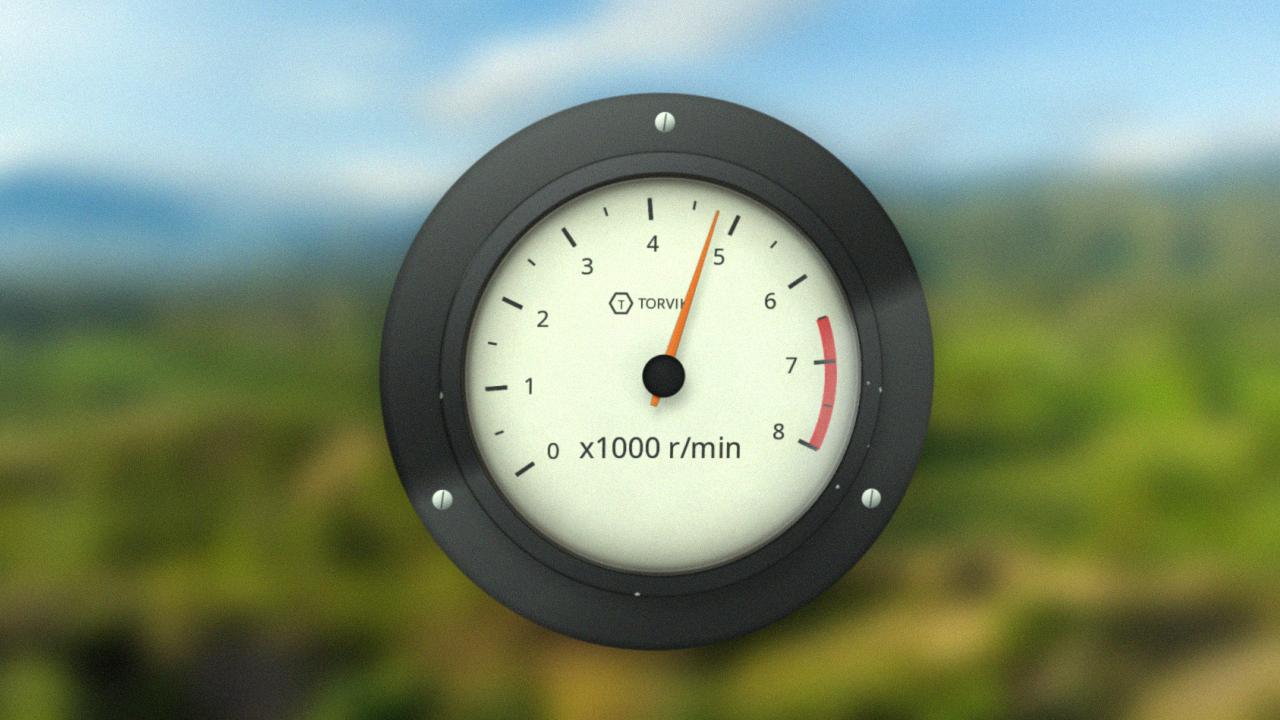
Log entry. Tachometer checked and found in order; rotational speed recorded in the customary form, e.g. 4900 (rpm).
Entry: 4750 (rpm)
